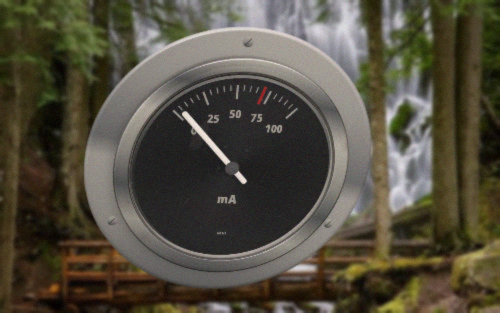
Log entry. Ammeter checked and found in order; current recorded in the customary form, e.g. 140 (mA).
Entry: 5 (mA)
